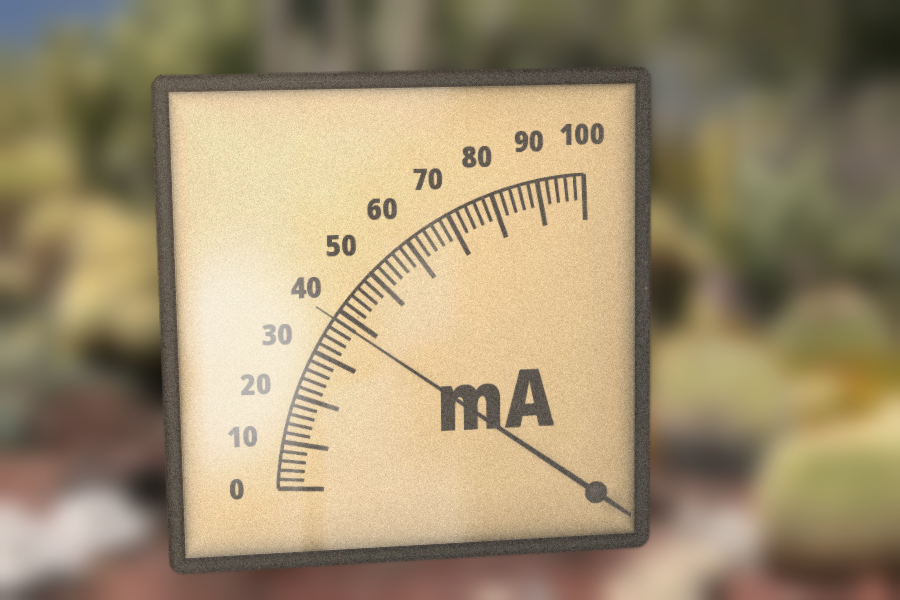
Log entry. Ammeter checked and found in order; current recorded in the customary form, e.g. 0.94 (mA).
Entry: 38 (mA)
